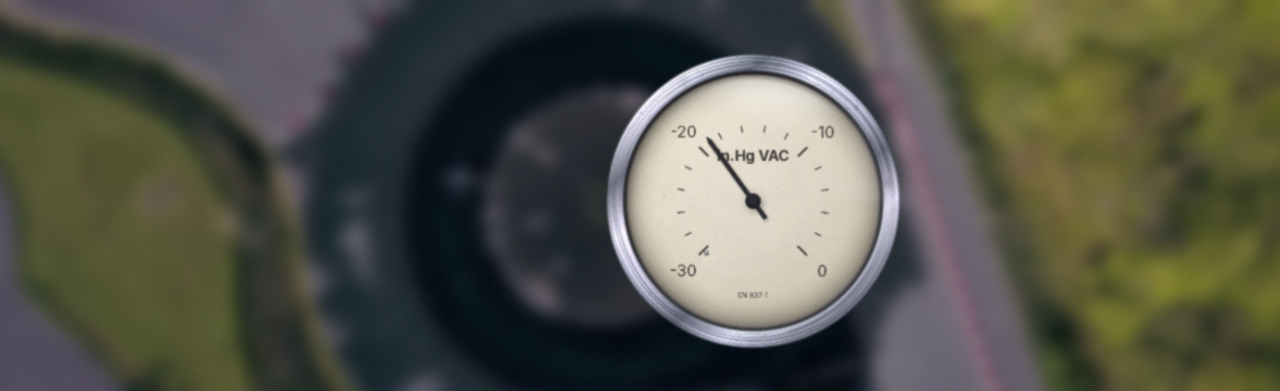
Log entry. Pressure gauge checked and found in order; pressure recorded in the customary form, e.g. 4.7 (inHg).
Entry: -19 (inHg)
